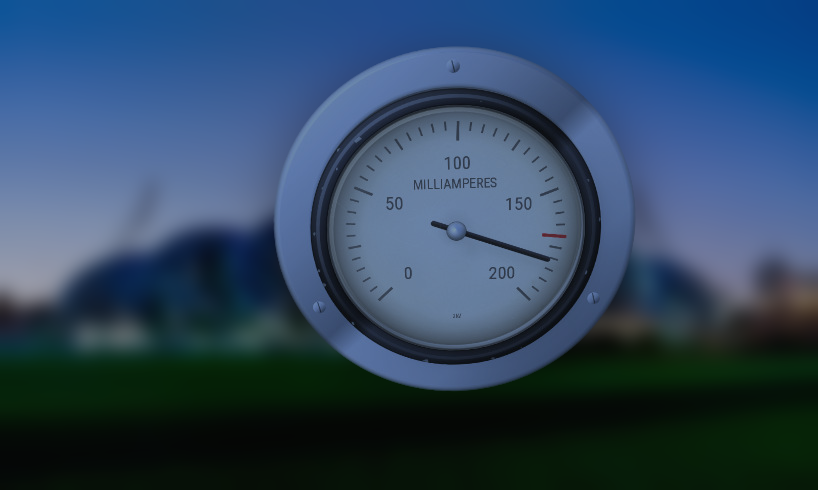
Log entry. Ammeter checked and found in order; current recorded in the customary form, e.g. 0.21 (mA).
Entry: 180 (mA)
